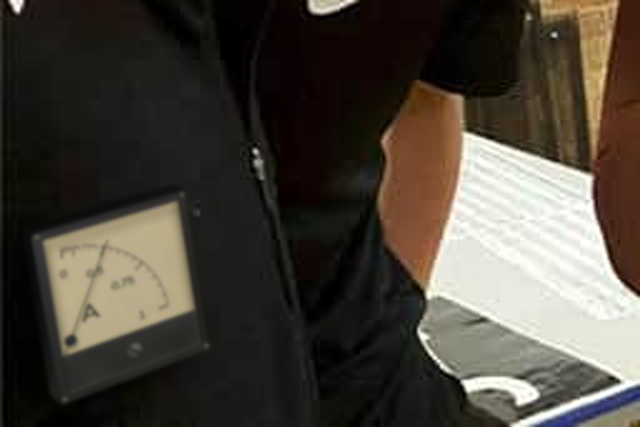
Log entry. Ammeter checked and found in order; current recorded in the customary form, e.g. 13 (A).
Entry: 0.5 (A)
